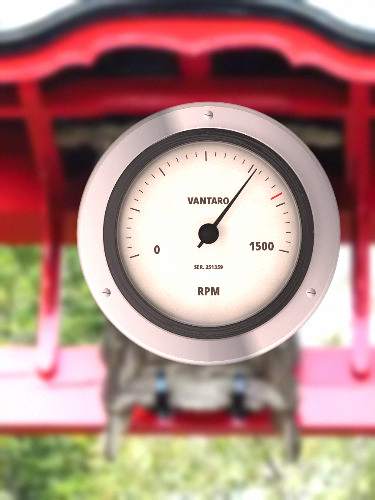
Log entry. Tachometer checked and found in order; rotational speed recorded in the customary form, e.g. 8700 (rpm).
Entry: 1025 (rpm)
